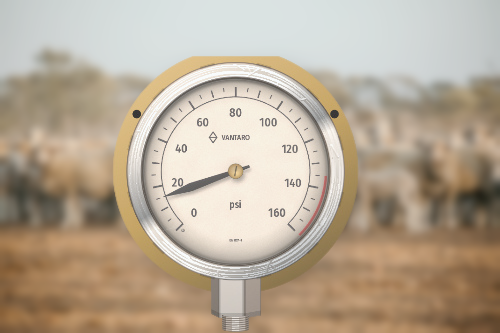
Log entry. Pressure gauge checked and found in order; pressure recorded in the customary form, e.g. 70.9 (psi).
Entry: 15 (psi)
